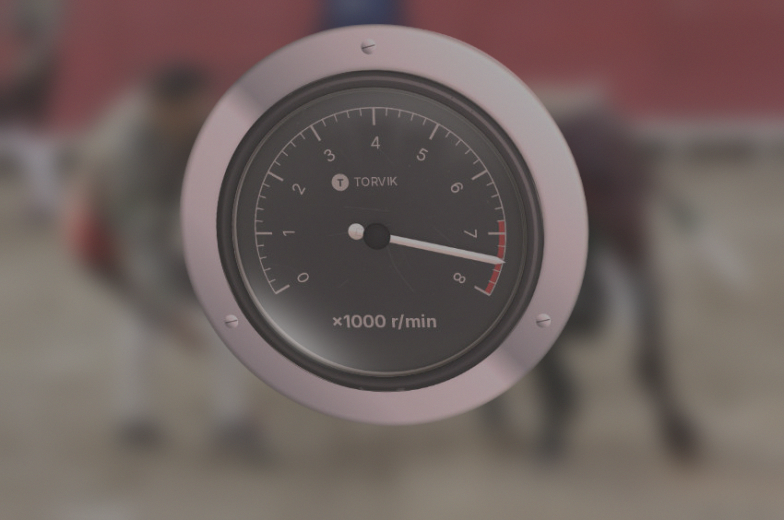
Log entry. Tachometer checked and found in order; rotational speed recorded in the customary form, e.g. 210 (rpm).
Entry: 7400 (rpm)
